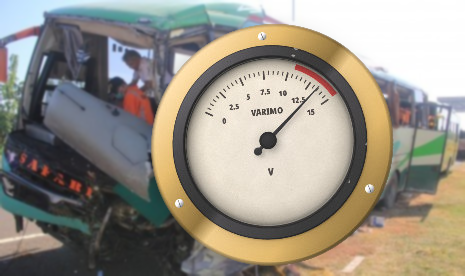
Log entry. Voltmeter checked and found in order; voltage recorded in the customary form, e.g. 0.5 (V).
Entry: 13.5 (V)
